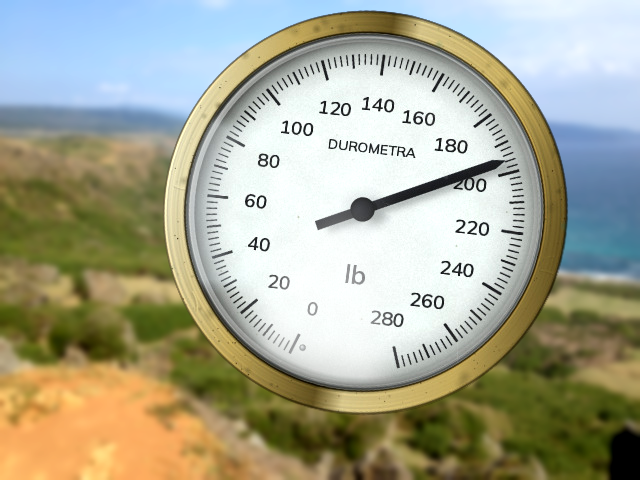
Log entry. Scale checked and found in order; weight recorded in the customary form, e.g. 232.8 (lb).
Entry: 196 (lb)
